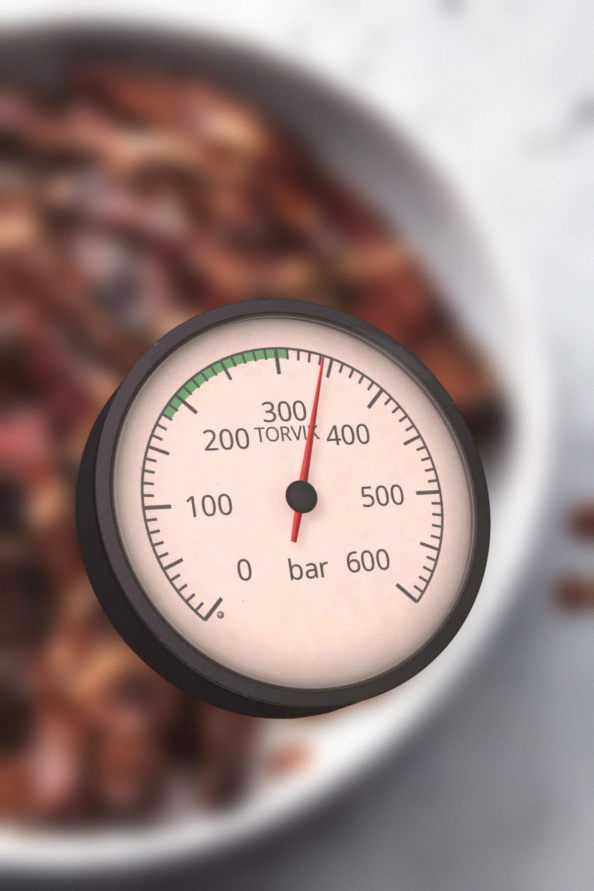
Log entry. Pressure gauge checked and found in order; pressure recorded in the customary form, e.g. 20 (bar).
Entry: 340 (bar)
